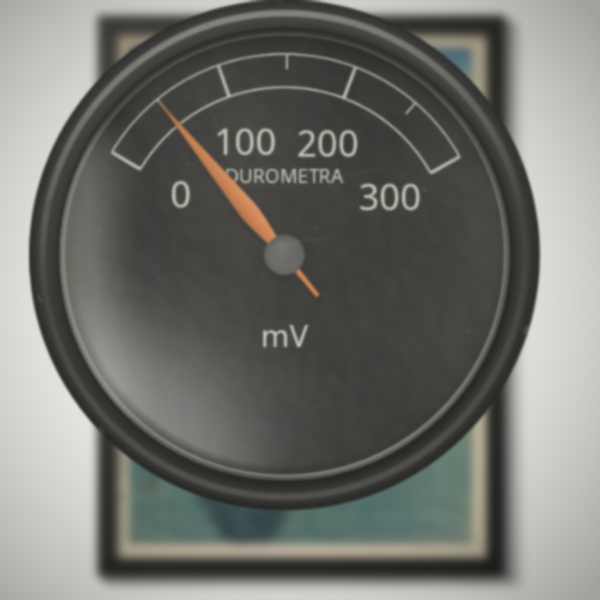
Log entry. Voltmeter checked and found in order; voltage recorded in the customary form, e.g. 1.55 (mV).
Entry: 50 (mV)
